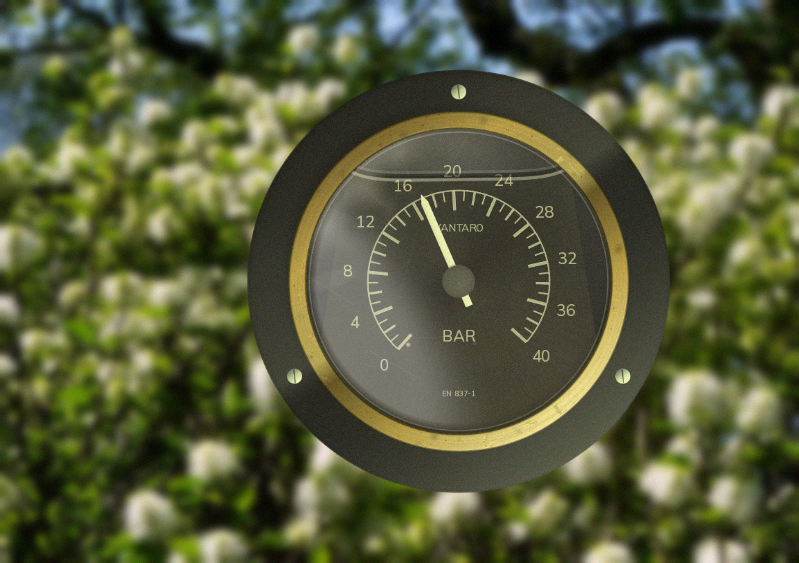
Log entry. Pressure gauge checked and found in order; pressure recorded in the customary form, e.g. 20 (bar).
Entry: 17 (bar)
